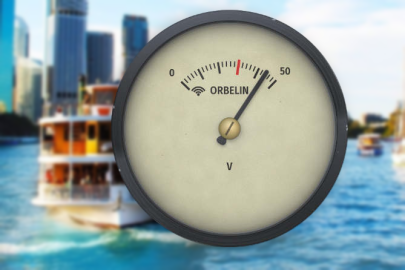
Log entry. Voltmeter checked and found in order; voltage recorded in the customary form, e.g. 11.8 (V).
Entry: 44 (V)
